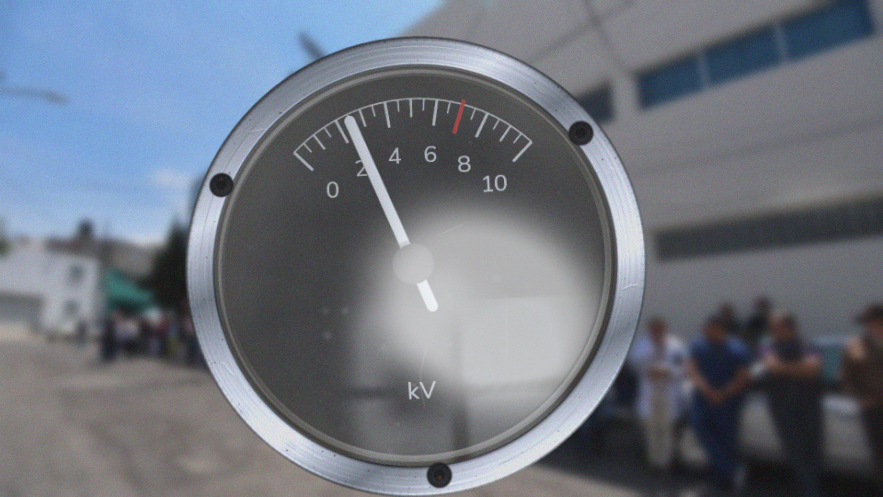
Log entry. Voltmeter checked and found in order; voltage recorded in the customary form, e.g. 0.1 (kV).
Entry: 2.5 (kV)
